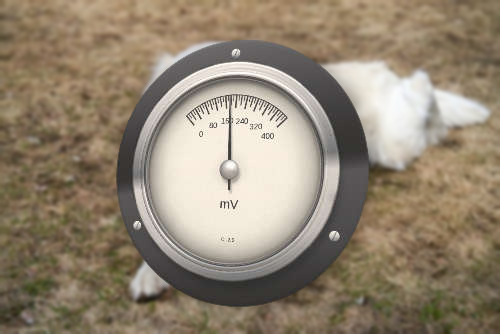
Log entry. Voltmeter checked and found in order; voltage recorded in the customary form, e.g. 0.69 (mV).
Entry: 180 (mV)
